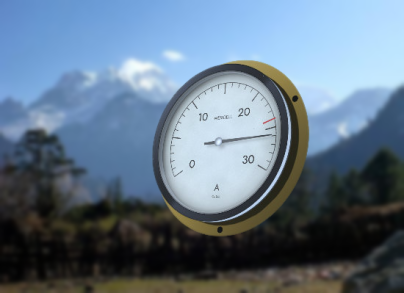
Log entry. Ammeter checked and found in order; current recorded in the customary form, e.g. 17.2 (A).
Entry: 26 (A)
